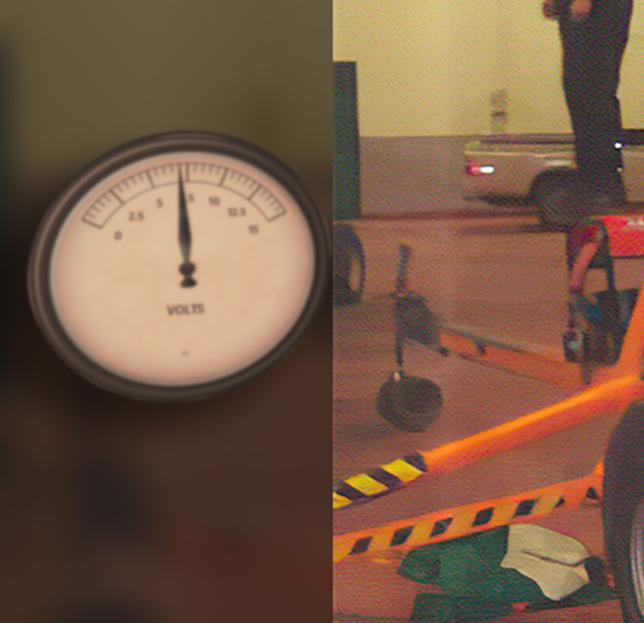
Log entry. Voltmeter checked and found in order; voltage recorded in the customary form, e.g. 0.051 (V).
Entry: 7 (V)
